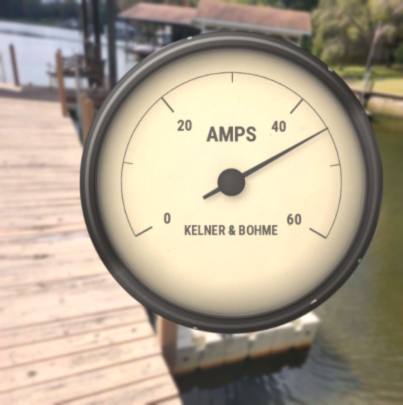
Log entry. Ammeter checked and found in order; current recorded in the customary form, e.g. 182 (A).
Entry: 45 (A)
